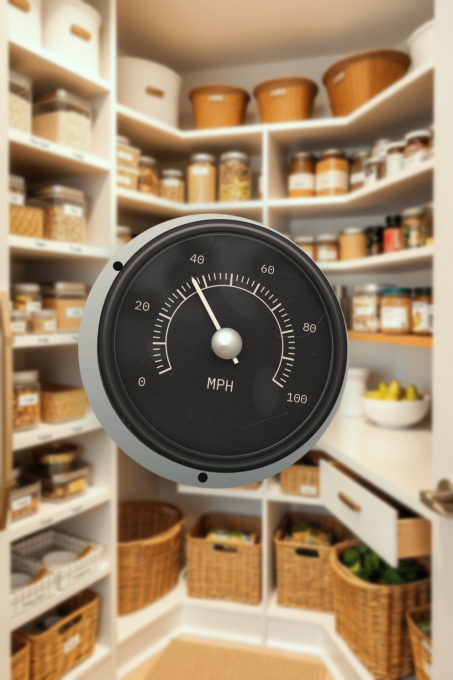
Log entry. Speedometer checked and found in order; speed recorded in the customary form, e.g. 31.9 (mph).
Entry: 36 (mph)
